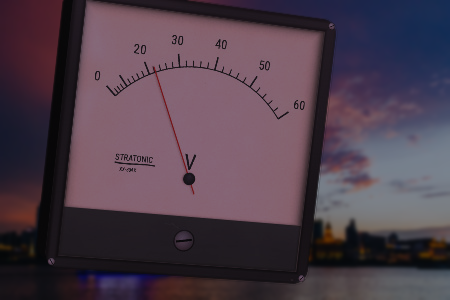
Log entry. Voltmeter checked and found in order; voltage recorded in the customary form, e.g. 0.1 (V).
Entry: 22 (V)
